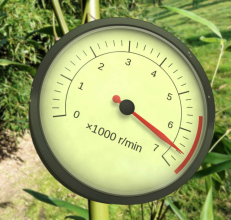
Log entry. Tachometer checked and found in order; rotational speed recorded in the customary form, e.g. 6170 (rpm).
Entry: 6600 (rpm)
